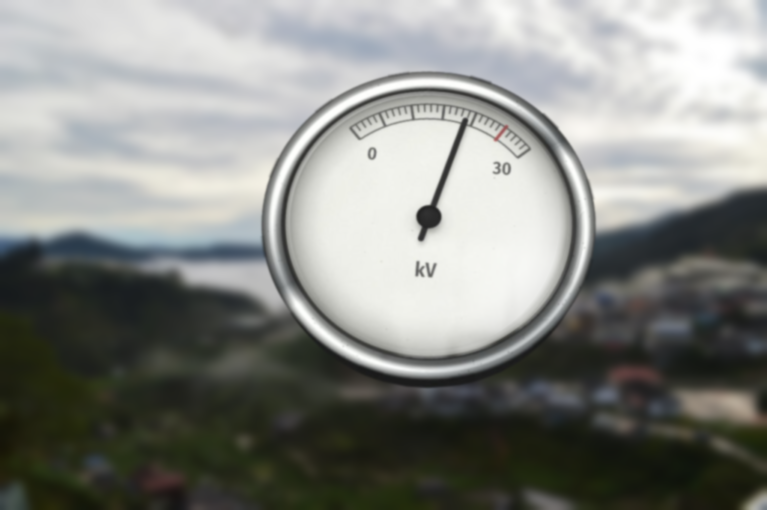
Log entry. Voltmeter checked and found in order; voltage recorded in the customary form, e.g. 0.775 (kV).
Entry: 19 (kV)
